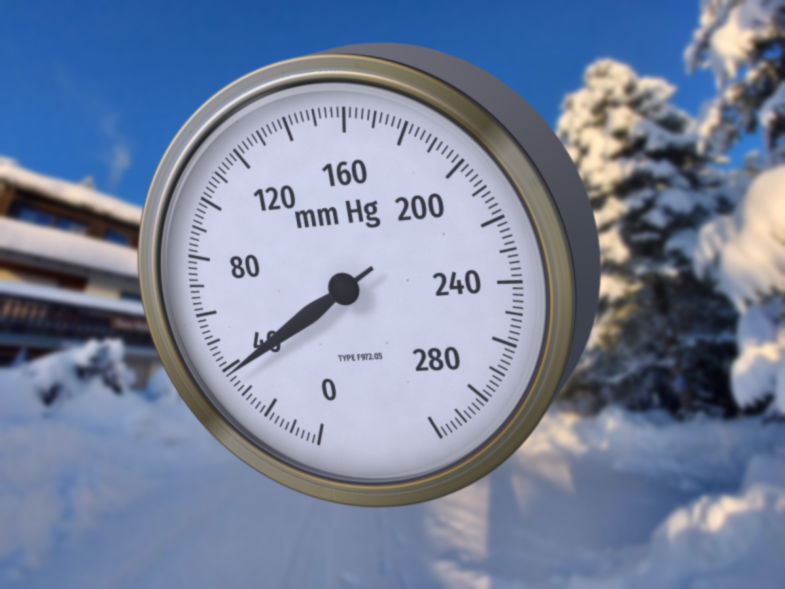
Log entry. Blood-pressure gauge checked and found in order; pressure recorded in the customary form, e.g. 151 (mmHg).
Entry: 38 (mmHg)
